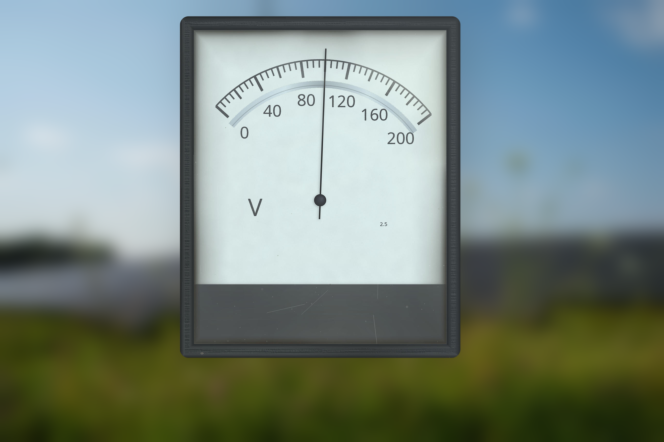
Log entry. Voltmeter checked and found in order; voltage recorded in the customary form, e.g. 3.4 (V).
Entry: 100 (V)
